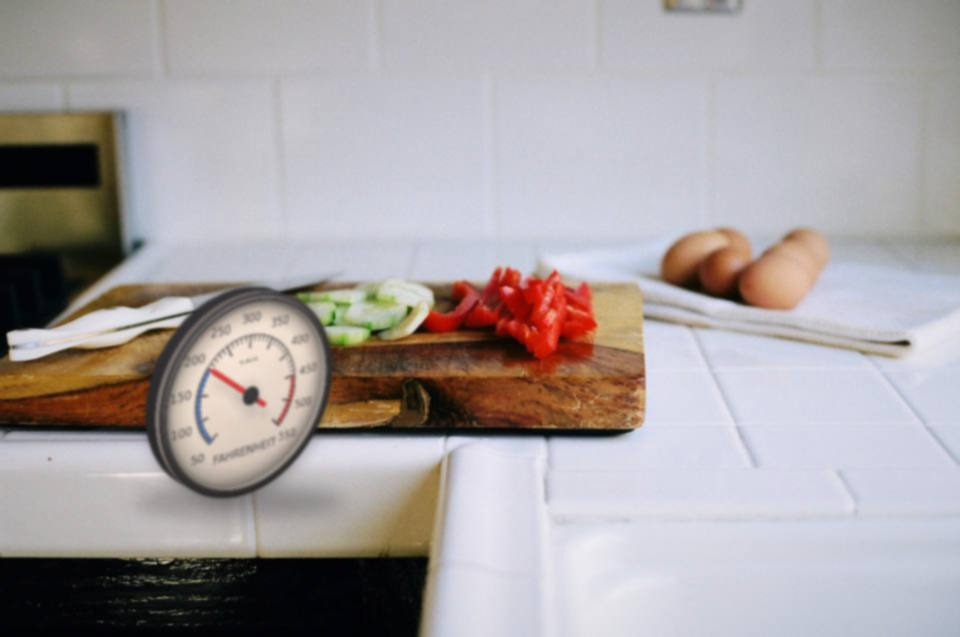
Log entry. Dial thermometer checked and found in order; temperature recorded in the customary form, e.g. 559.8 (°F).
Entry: 200 (°F)
